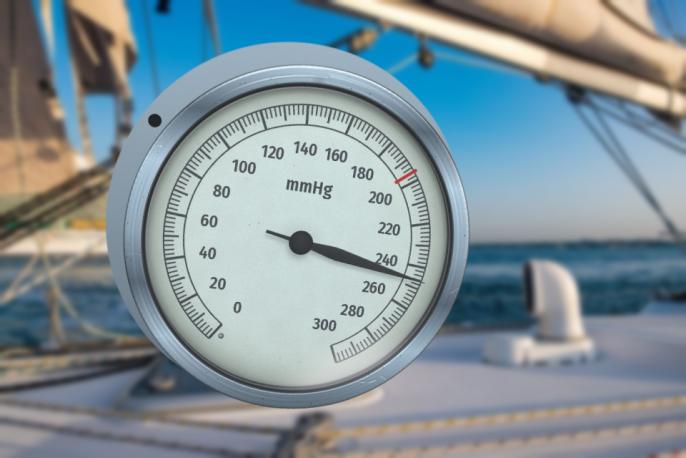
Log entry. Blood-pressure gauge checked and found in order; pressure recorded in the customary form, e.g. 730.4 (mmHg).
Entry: 246 (mmHg)
